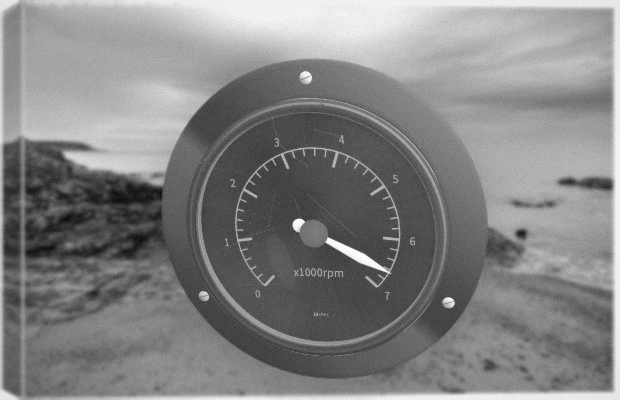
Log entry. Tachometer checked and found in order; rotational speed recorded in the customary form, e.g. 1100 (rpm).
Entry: 6600 (rpm)
